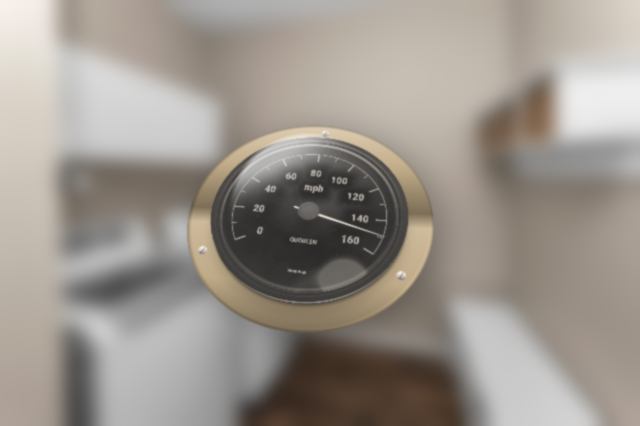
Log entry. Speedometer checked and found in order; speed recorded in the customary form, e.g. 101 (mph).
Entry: 150 (mph)
